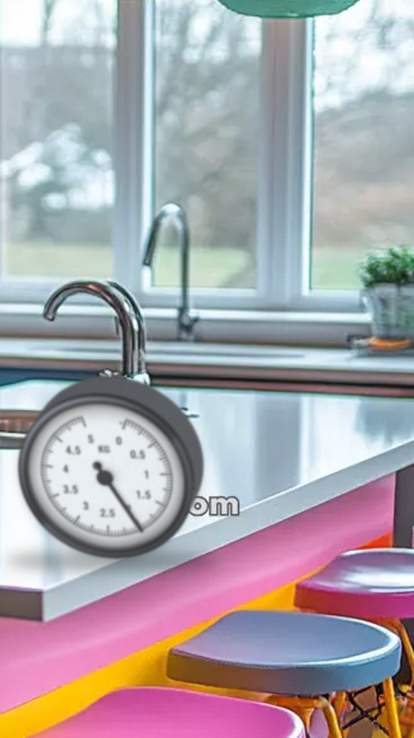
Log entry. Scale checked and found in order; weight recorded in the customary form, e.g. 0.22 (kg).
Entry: 2 (kg)
